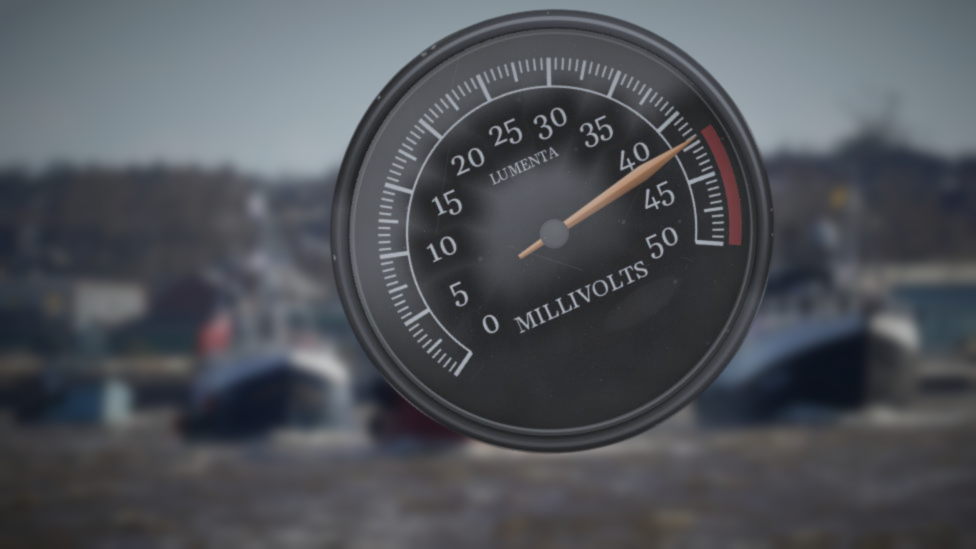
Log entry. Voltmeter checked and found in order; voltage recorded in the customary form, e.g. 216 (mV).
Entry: 42 (mV)
